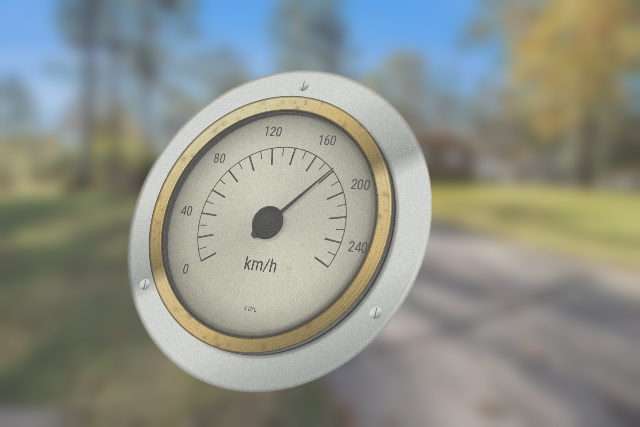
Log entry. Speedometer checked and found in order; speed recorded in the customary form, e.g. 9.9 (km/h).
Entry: 180 (km/h)
